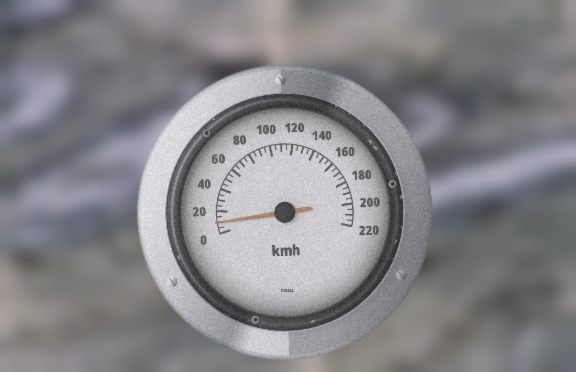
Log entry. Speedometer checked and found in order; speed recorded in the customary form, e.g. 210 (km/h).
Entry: 10 (km/h)
